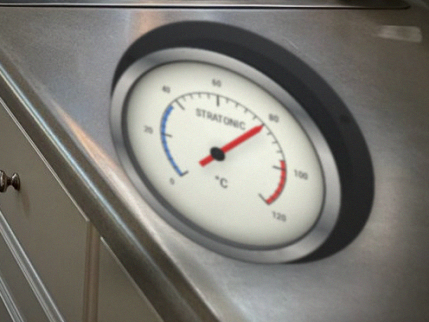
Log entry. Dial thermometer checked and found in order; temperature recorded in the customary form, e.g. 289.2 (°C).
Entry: 80 (°C)
